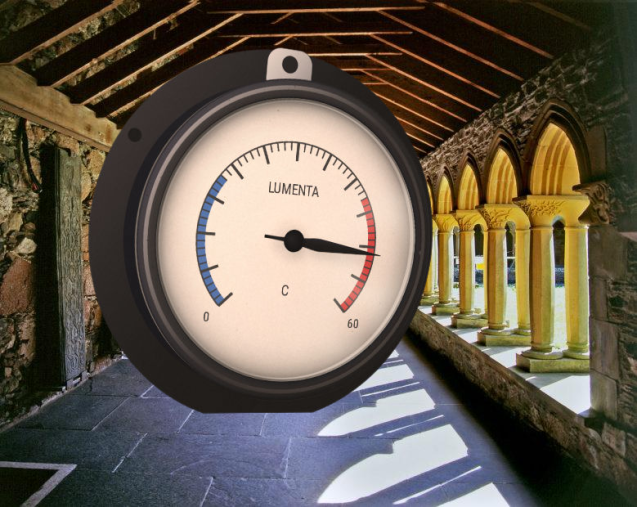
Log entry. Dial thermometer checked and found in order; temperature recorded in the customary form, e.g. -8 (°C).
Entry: 51 (°C)
